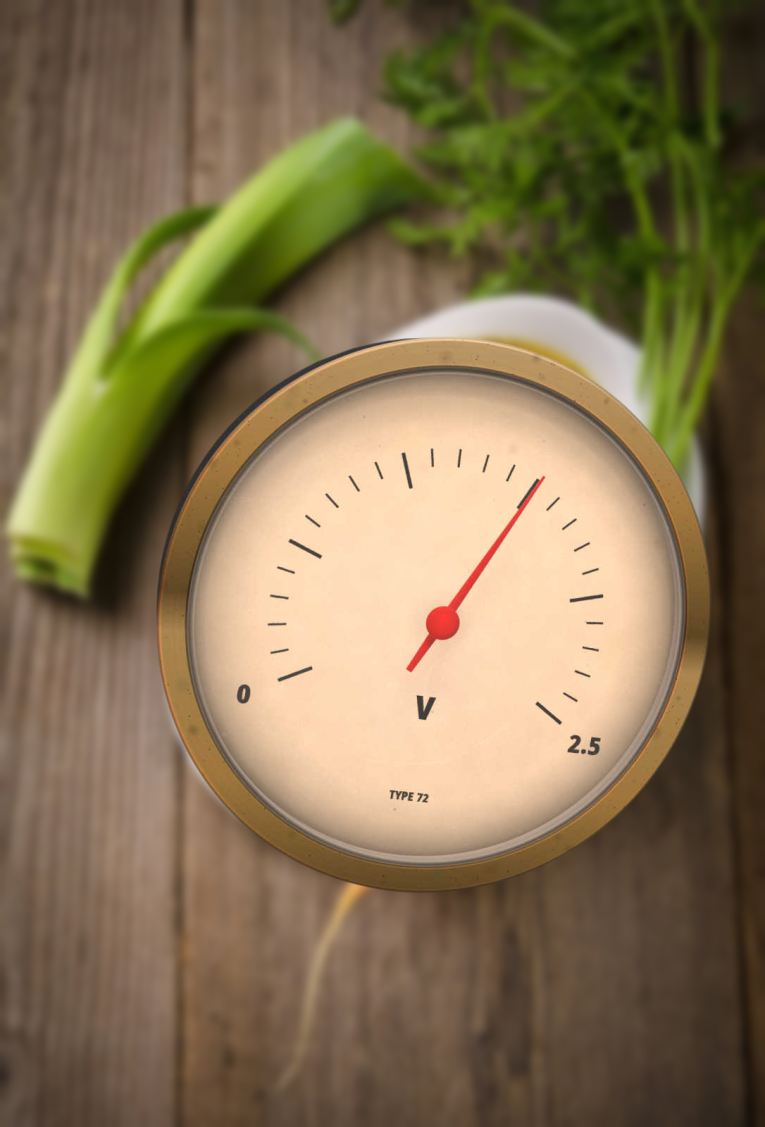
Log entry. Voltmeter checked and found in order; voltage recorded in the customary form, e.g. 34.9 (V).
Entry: 1.5 (V)
